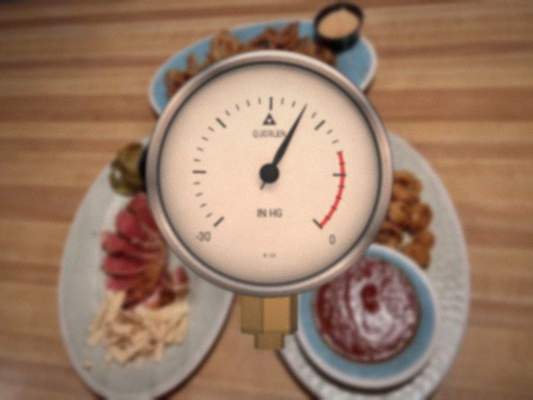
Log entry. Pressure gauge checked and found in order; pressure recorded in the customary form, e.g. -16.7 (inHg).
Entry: -12 (inHg)
